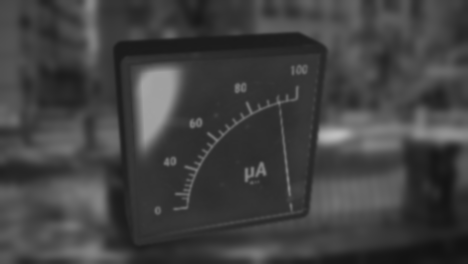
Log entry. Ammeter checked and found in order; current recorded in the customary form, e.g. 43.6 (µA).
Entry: 92 (µA)
